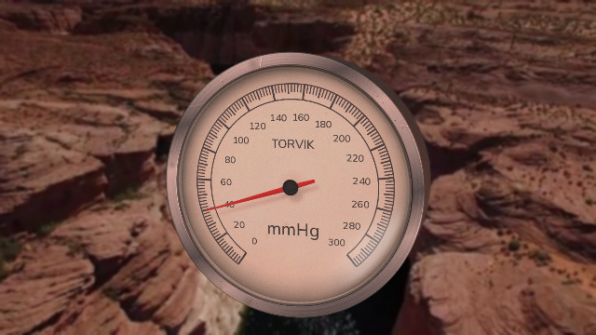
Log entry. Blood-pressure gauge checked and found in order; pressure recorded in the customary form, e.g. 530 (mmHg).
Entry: 40 (mmHg)
